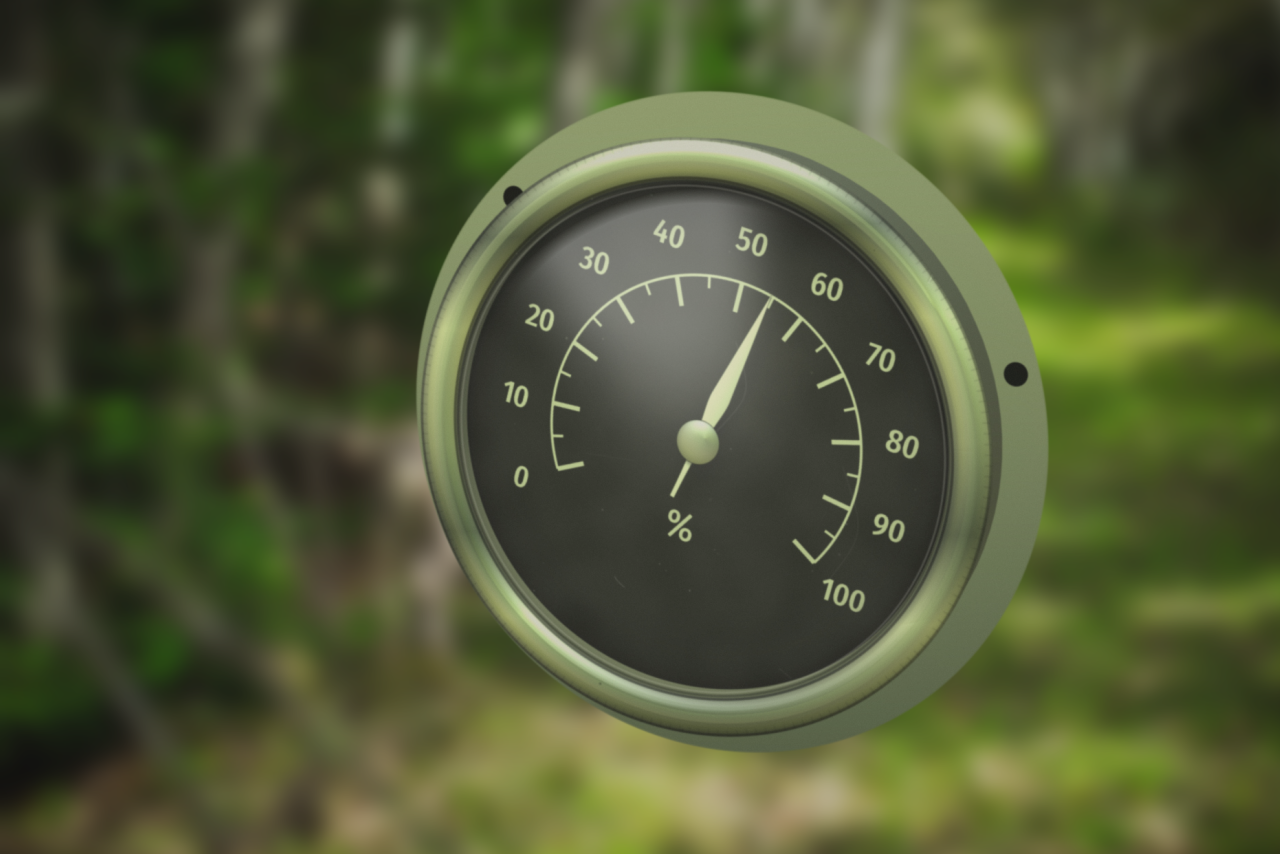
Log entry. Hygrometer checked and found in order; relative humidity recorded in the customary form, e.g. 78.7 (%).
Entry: 55 (%)
